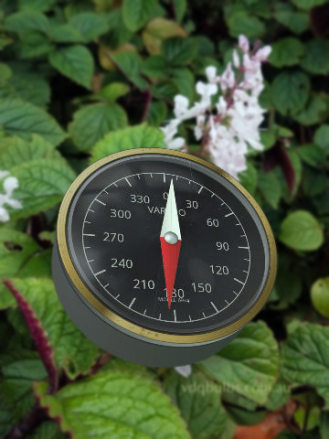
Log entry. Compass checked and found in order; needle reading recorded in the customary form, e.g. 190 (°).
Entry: 185 (°)
